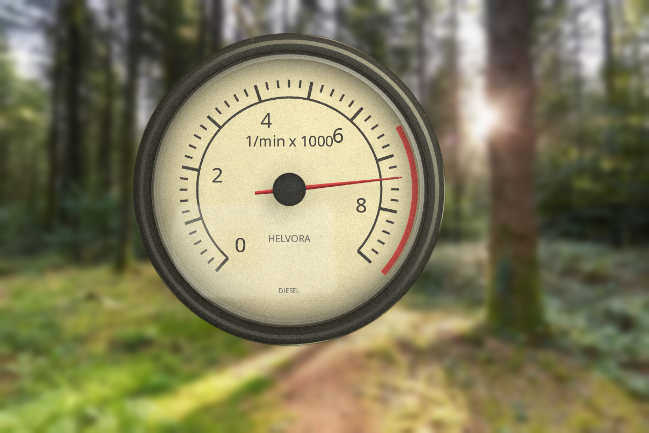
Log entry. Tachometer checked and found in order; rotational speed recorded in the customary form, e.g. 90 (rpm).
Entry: 7400 (rpm)
